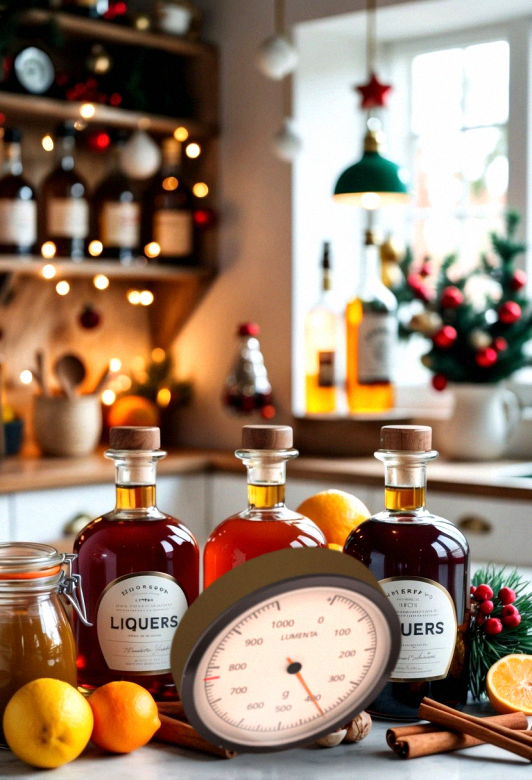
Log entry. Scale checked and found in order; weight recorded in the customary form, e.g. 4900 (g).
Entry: 400 (g)
